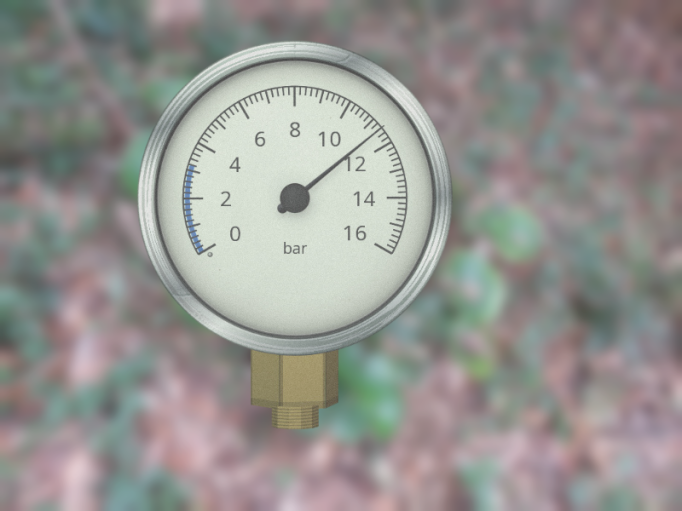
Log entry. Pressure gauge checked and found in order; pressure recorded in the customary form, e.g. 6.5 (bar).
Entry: 11.4 (bar)
